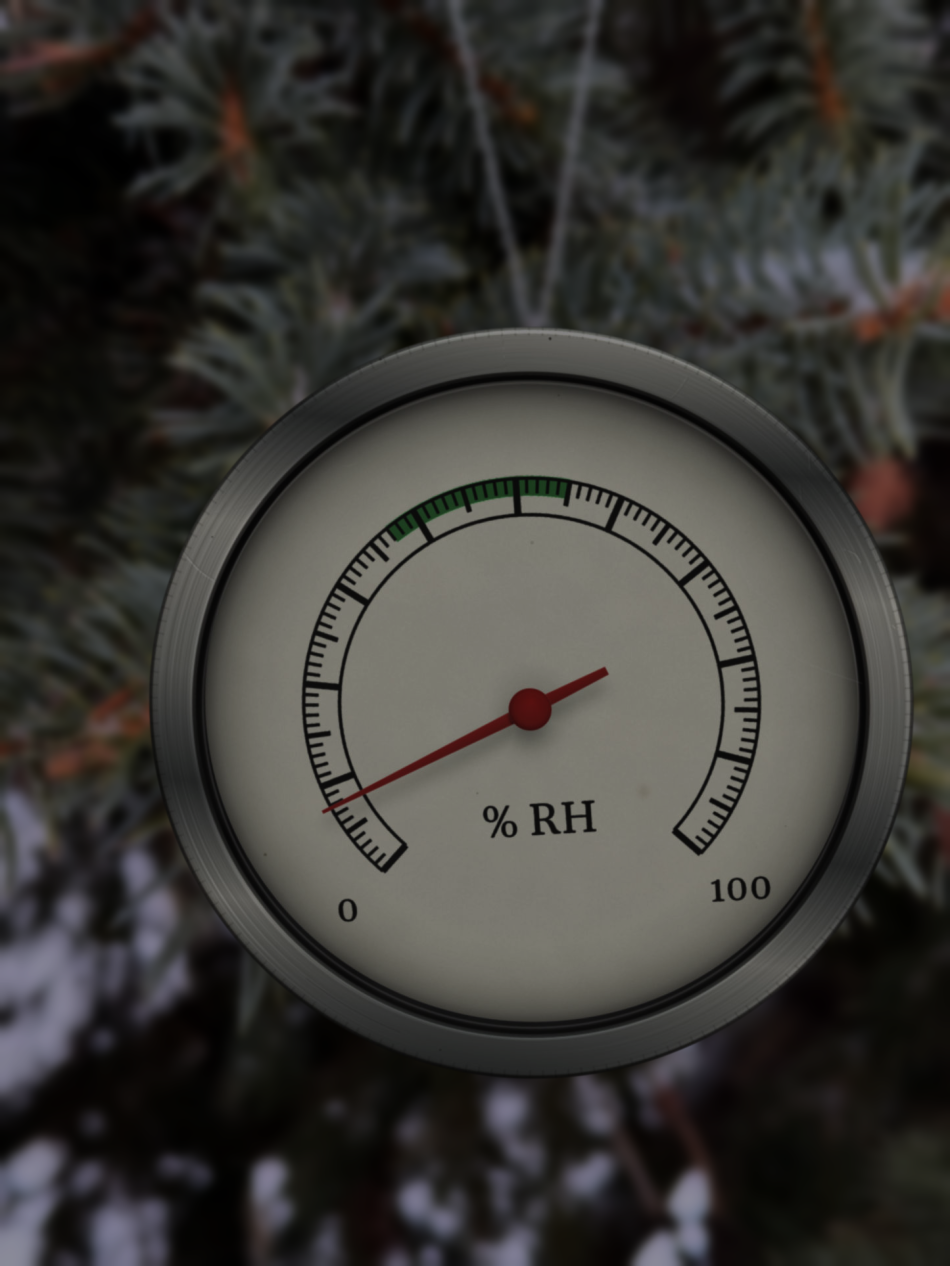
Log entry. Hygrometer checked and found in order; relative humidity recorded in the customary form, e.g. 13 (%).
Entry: 8 (%)
